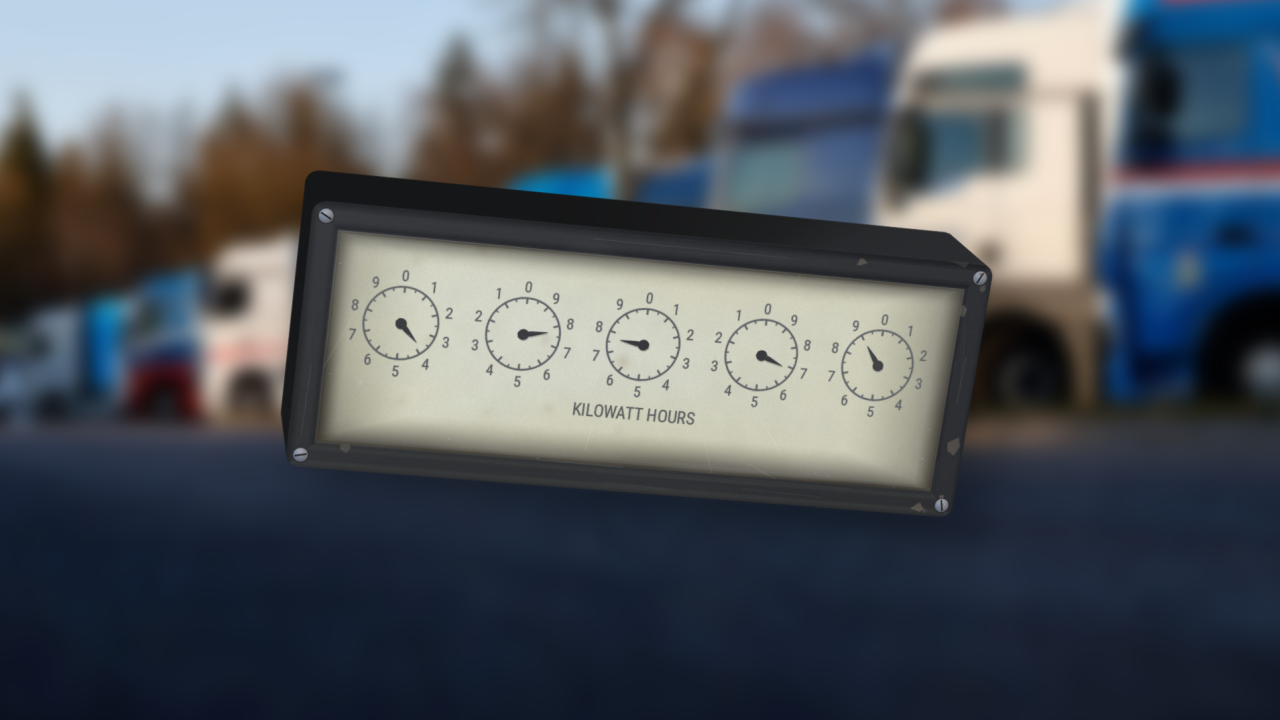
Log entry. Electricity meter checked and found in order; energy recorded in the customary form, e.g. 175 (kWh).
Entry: 37769 (kWh)
